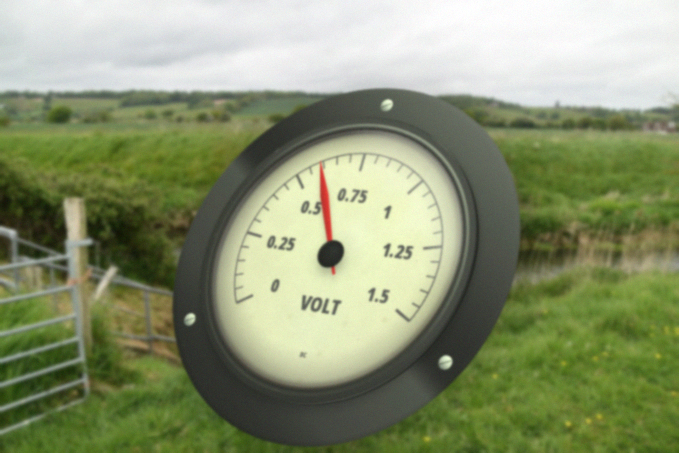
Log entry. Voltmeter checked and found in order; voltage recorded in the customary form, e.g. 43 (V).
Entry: 0.6 (V)
